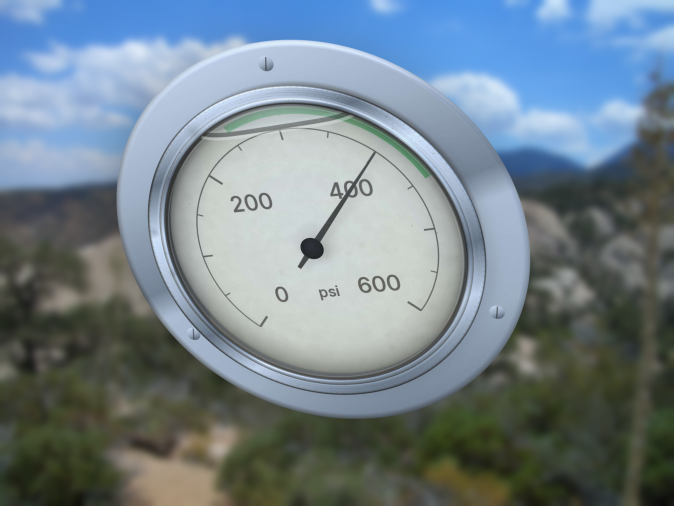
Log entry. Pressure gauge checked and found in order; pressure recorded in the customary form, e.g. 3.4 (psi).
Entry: 400 (psi)
